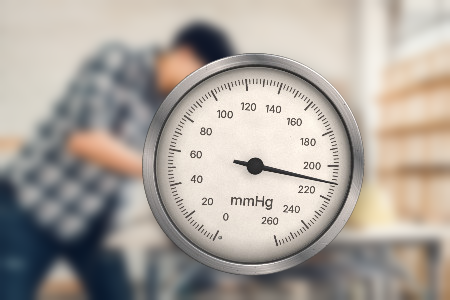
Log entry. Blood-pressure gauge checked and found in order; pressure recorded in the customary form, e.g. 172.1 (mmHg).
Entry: 210 (mmHg)
